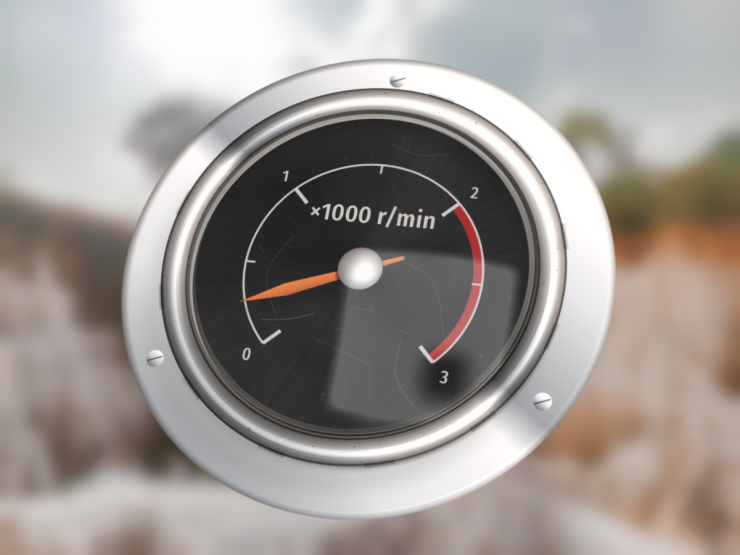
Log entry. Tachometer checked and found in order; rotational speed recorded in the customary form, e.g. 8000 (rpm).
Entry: 250 (rpm)
